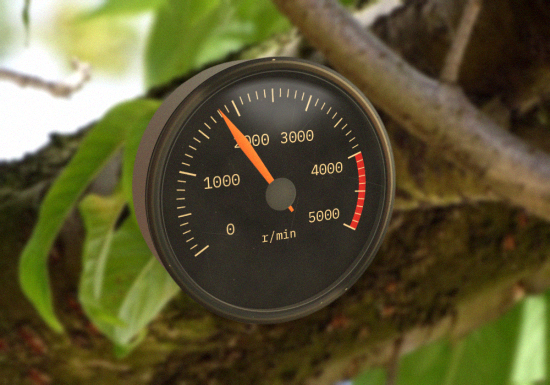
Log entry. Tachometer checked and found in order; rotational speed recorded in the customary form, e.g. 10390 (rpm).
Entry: 1800 (rpm)
